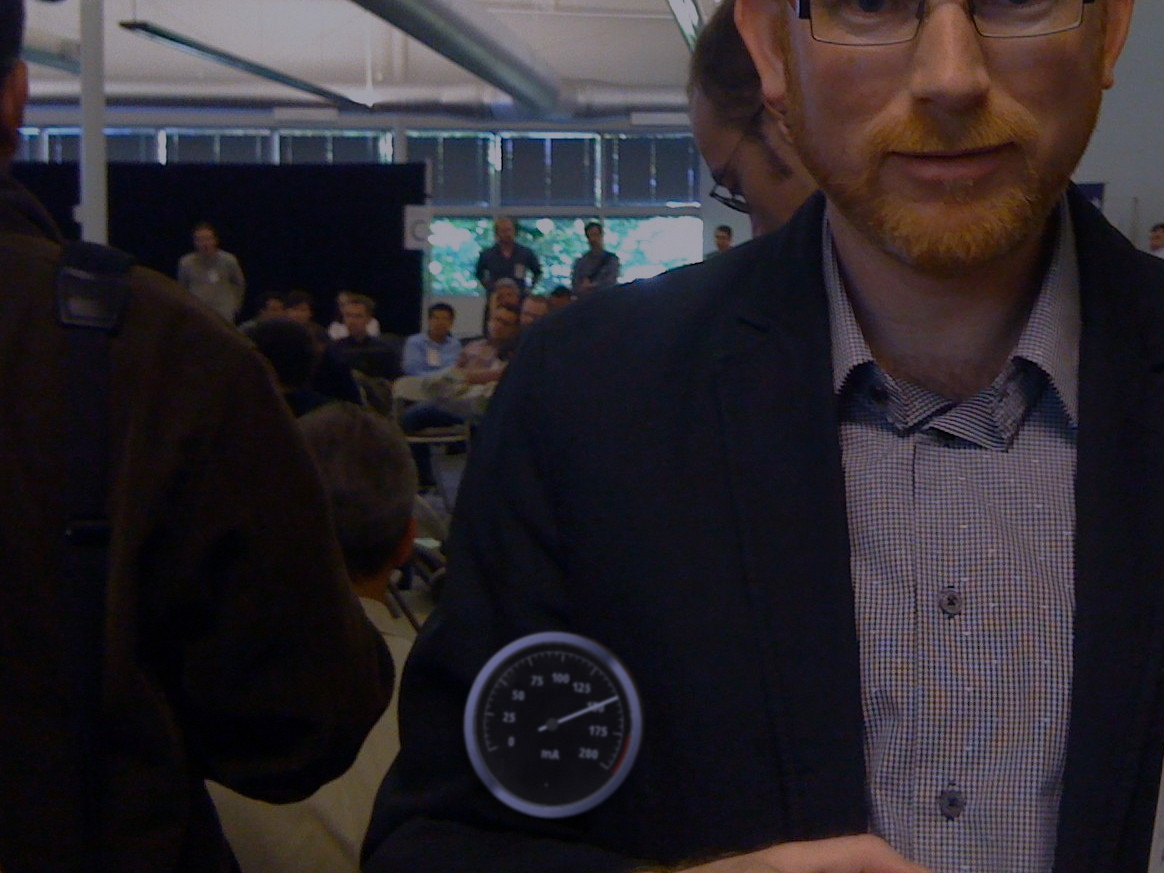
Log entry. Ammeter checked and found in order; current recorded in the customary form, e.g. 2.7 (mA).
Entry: 150 (mA)
